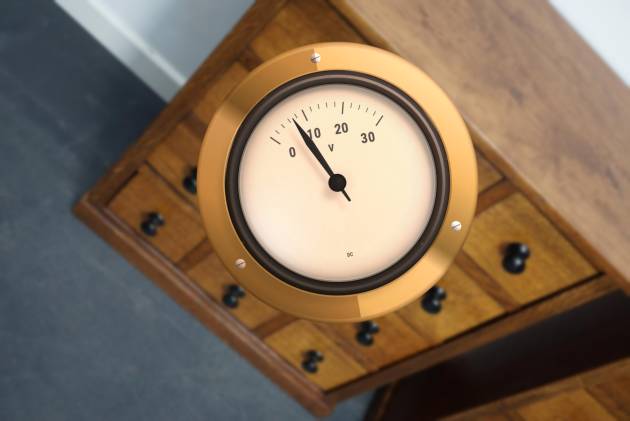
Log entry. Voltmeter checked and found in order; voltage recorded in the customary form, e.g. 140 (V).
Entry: 7 (V)
